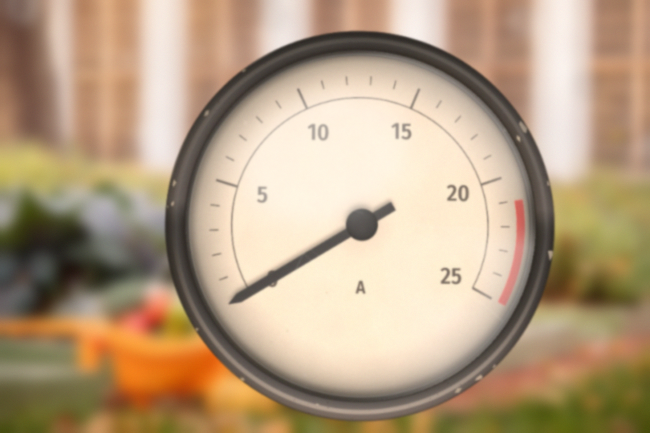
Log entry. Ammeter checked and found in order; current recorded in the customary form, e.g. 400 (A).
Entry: 0 (A)
